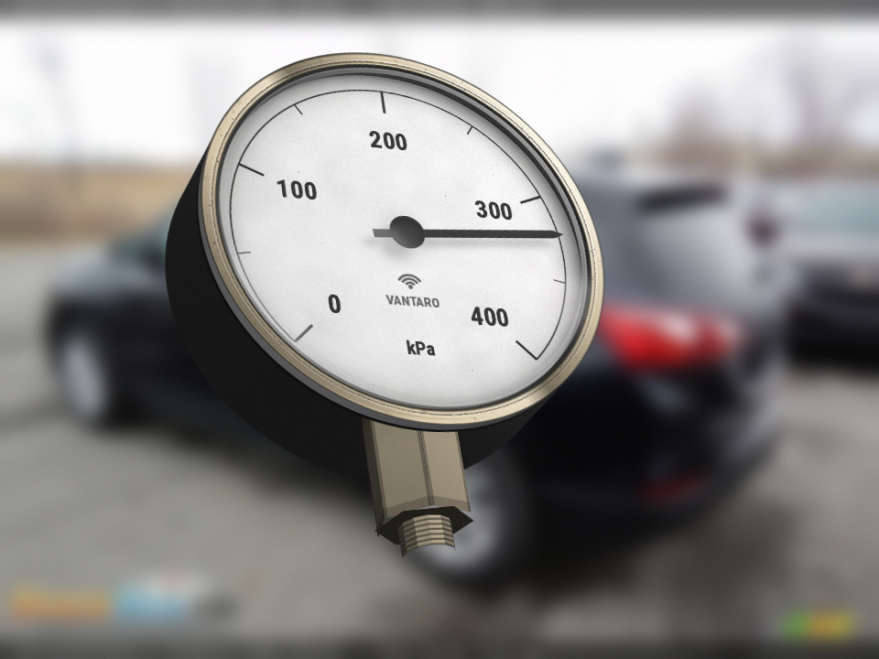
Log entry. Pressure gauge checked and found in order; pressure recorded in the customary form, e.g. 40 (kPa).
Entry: 325 (kPa)
